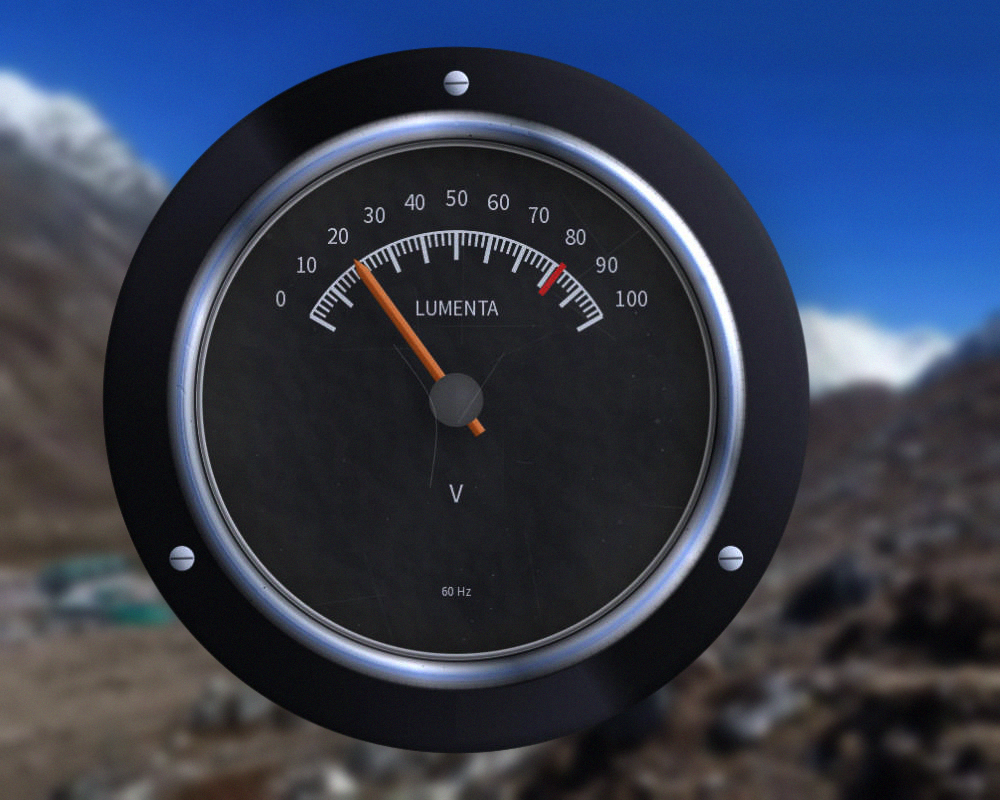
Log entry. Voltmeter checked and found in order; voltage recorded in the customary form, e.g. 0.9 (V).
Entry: 20 (V)
